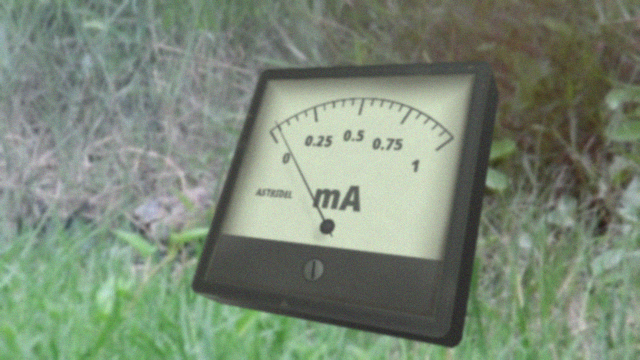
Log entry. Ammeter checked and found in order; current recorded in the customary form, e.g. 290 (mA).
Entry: 0.05 (mA)
